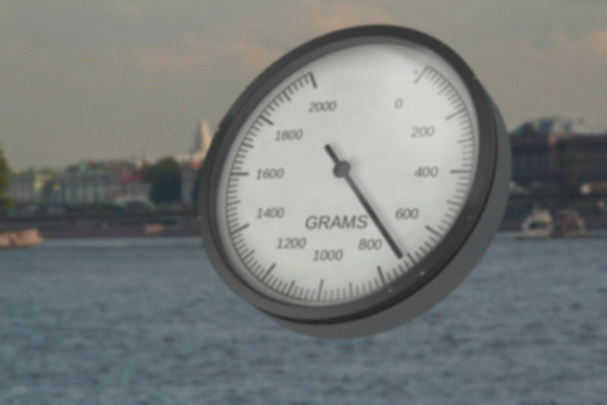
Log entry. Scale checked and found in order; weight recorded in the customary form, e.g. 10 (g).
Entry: 720 (g)
